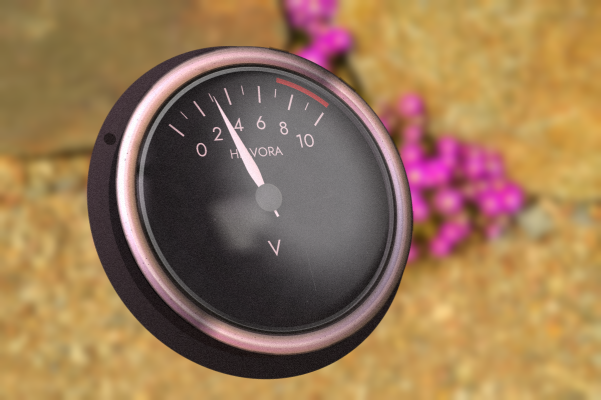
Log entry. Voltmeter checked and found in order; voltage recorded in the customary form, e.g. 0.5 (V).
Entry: 3 (V)
